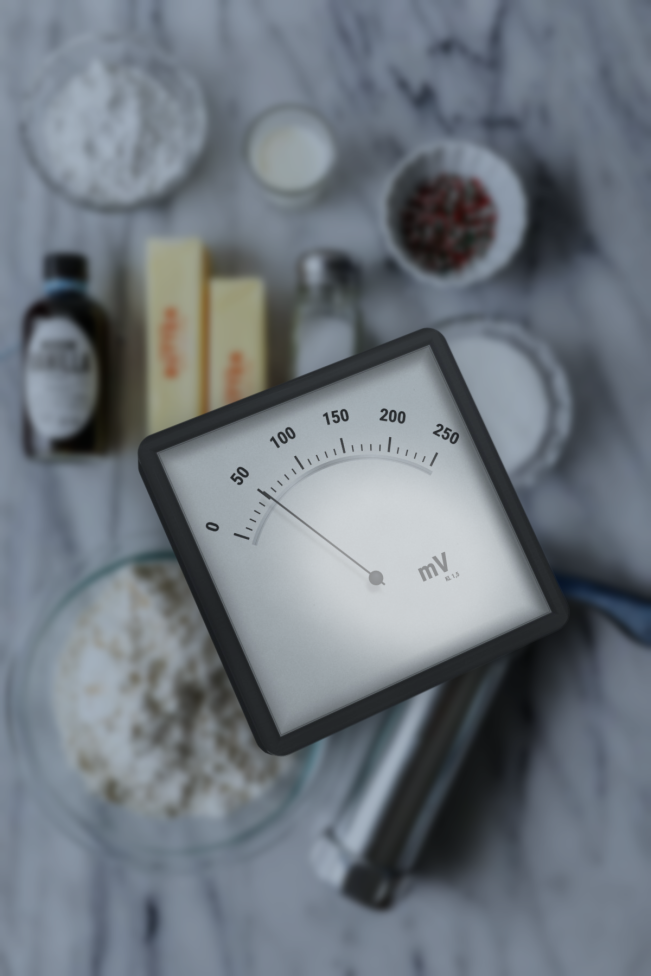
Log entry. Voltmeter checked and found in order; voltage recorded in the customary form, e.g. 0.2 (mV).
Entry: 50 (mV)
